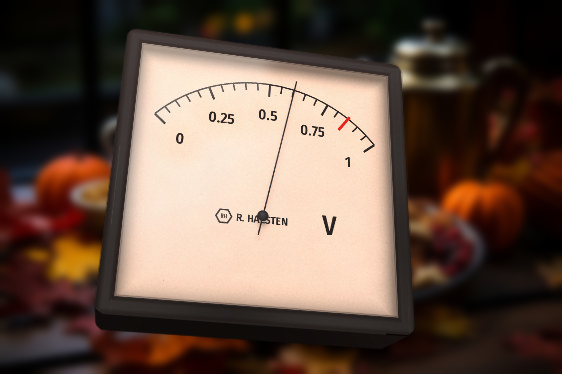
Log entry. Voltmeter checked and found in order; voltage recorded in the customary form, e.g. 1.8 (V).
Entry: 0.6 (V)
